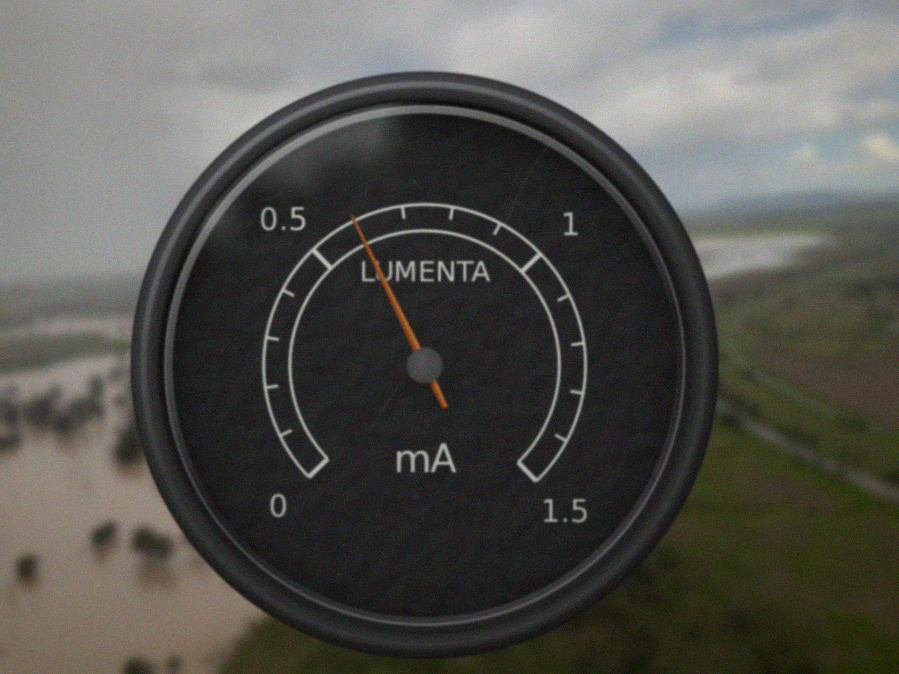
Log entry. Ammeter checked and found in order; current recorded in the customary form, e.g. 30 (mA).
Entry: 0.6 (mA)
